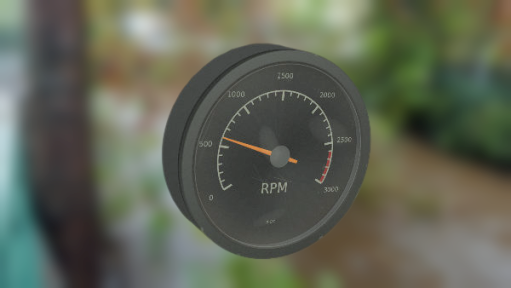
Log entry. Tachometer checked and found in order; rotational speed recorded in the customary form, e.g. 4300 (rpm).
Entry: 600 (rpm)
